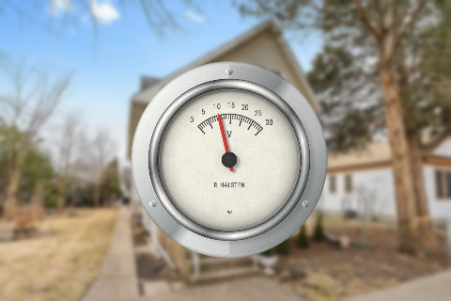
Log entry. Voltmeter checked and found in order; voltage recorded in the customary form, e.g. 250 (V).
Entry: 10 (V)
